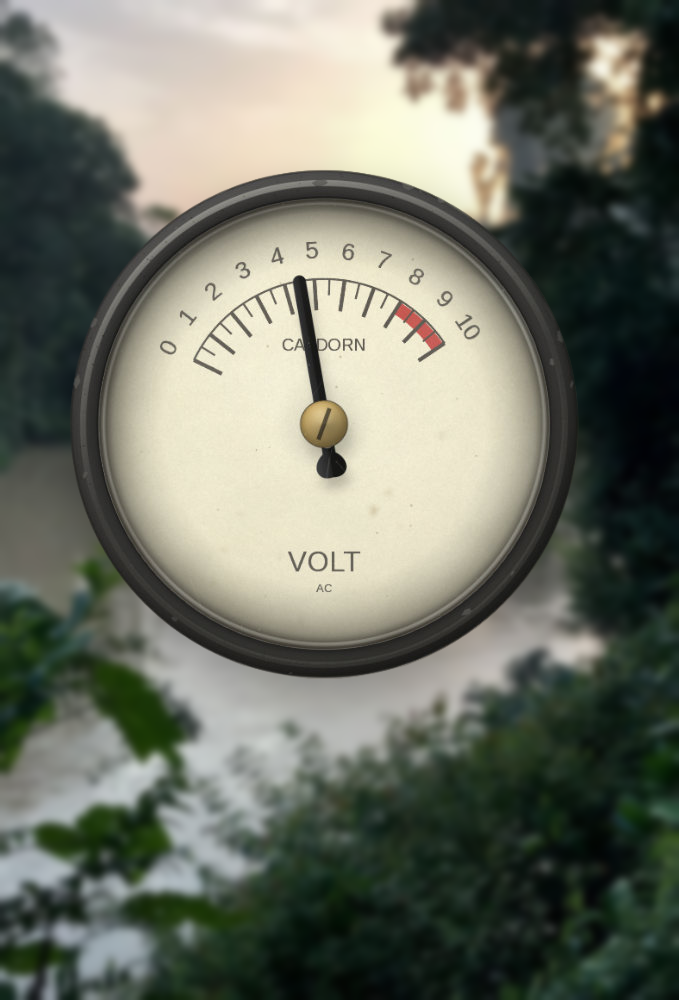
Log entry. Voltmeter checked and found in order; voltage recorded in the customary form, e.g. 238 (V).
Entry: 4.5 (V)
